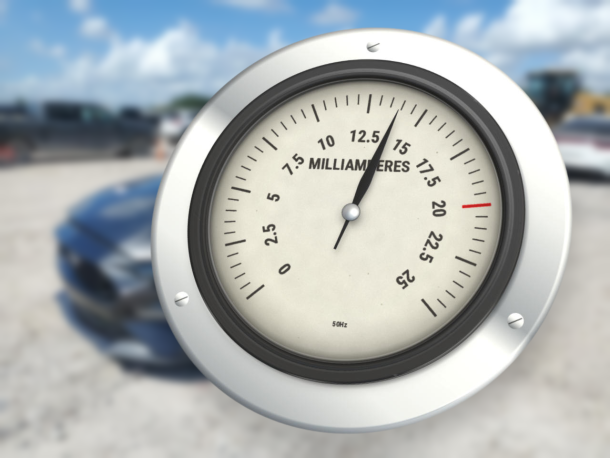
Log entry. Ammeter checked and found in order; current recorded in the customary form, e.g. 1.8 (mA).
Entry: 14 (mA)
